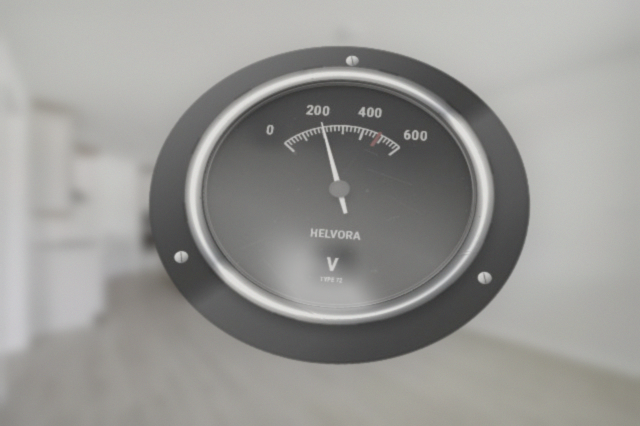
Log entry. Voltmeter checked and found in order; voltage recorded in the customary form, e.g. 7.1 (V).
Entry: 200 (V)
